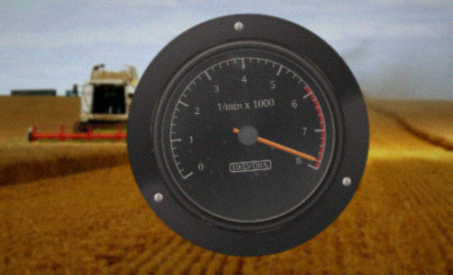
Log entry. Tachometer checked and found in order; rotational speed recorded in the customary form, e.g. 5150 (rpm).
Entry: 7800 (rpm)
